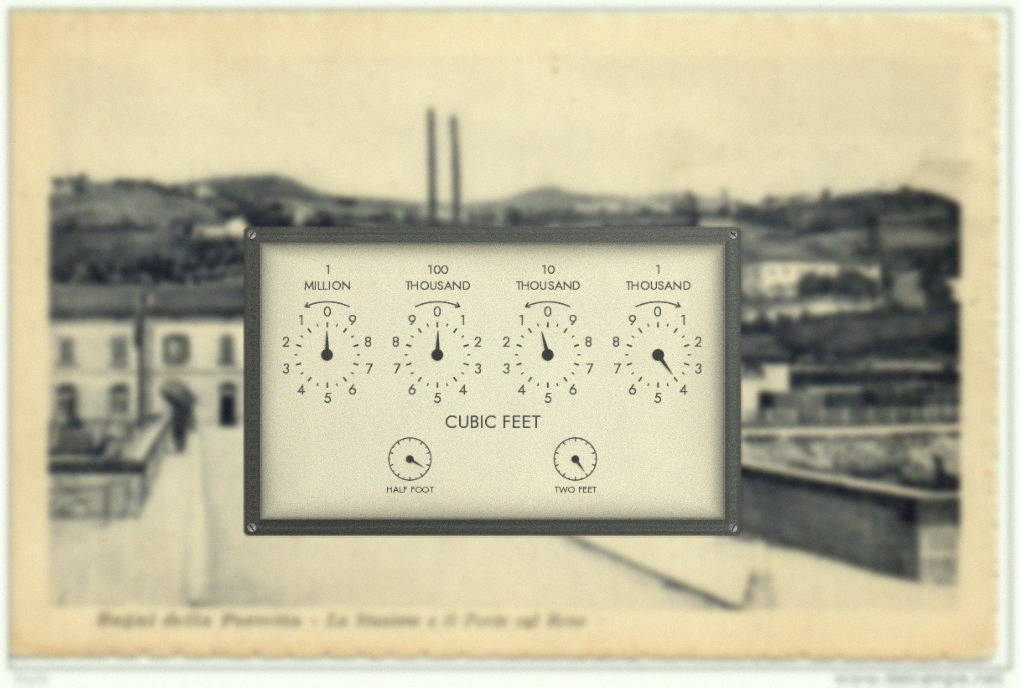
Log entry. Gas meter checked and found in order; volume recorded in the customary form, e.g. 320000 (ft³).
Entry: 400 (ft³)
